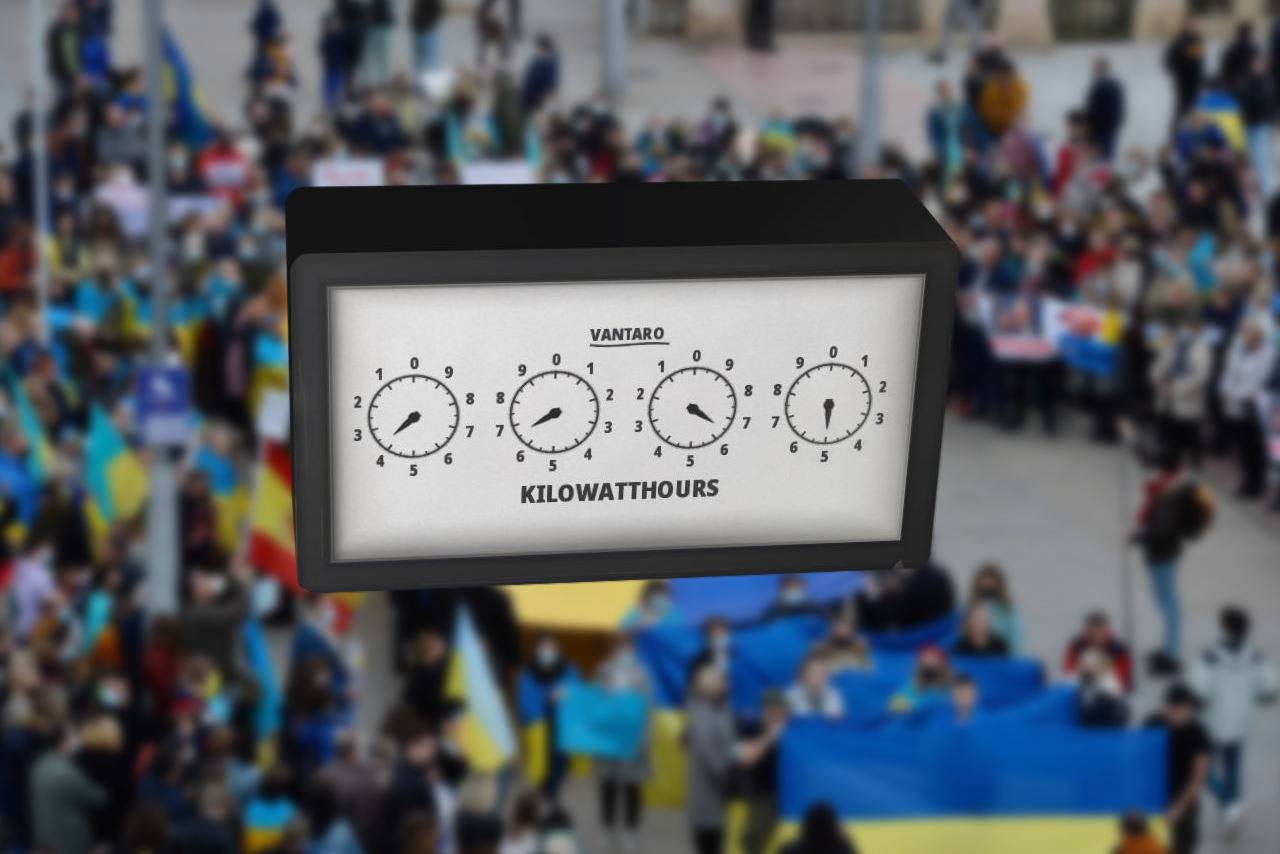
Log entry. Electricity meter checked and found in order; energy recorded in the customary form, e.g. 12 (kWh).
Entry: 3665 (kWh)
